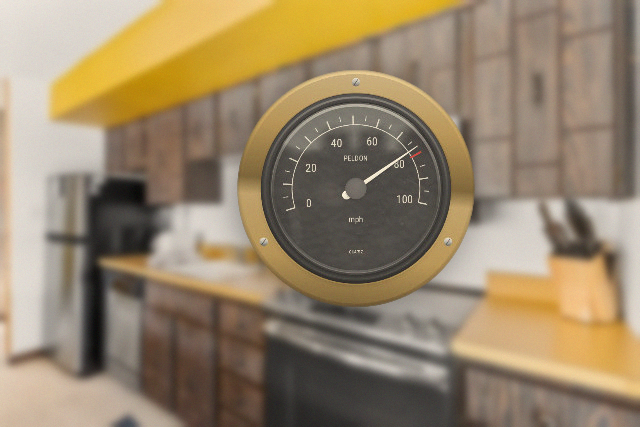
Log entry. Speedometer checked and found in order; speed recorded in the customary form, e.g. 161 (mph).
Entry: 77.5 (mph)
